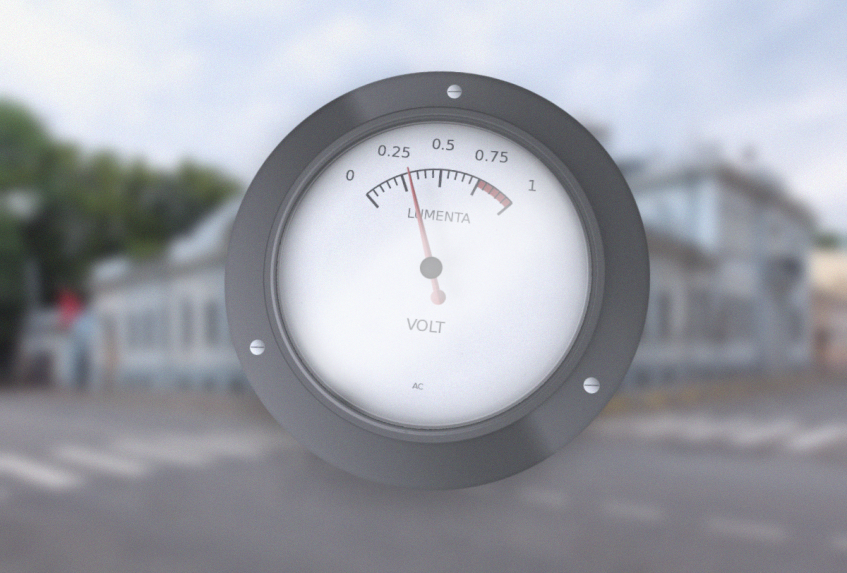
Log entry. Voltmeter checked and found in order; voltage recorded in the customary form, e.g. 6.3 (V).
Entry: 0.3 (V)
